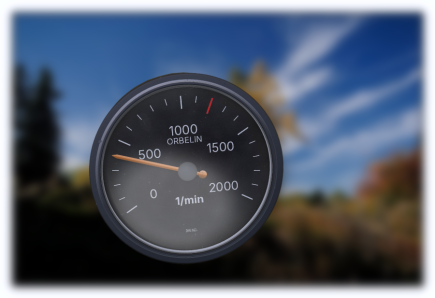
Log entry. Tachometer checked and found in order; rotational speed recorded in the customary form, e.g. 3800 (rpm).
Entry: 400 (rpm)
